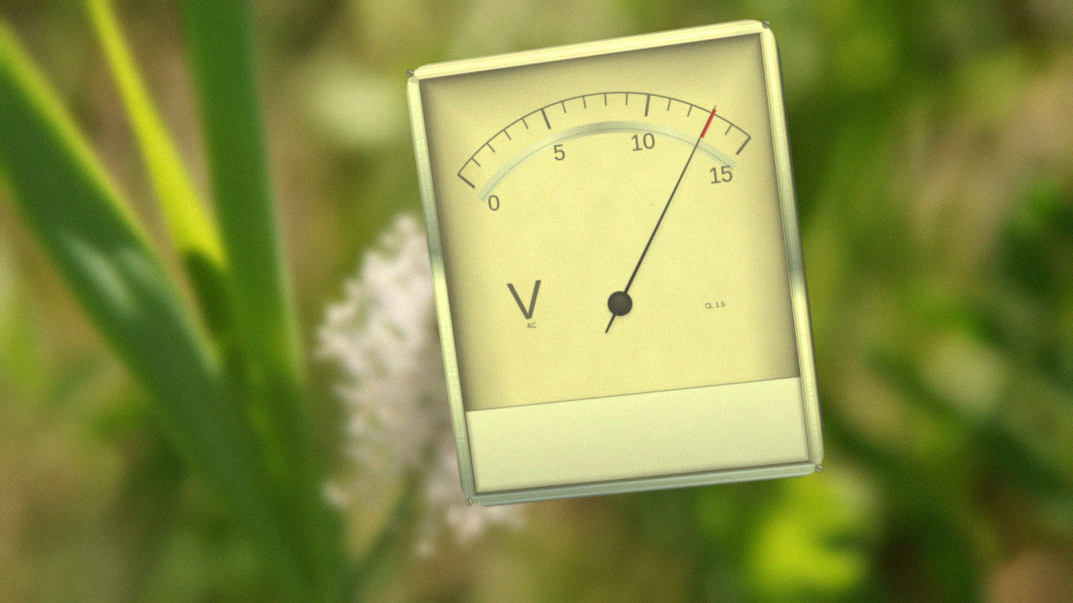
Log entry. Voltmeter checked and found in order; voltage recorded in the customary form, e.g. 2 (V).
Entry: 13 (V)
